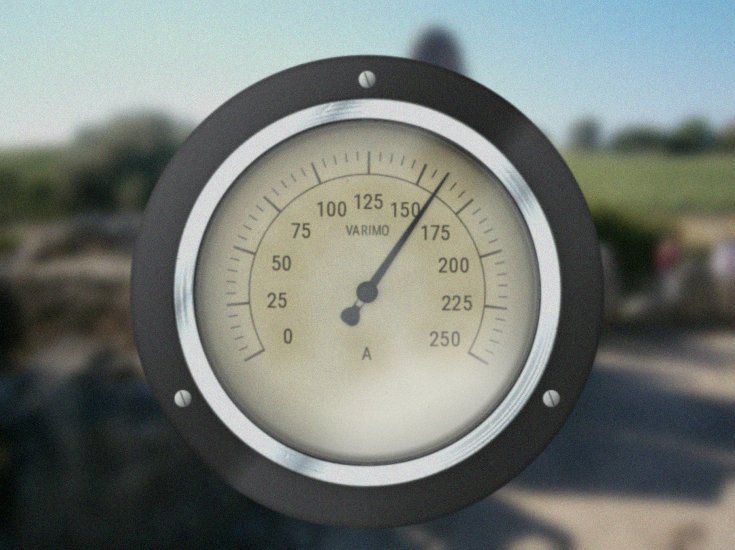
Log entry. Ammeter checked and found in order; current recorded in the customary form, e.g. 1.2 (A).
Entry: 160 (A)
